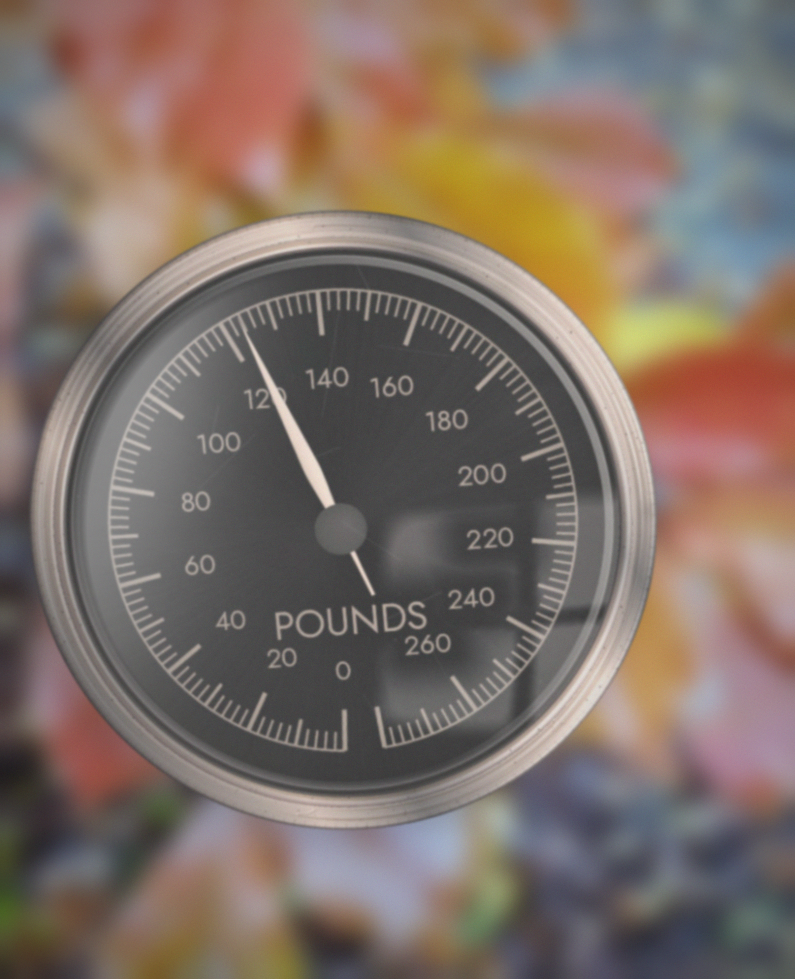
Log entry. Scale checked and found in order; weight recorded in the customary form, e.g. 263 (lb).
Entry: 124 (lb)
